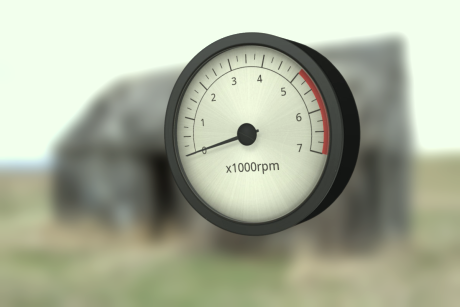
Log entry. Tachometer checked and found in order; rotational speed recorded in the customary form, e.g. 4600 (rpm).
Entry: 0 (rpm)
